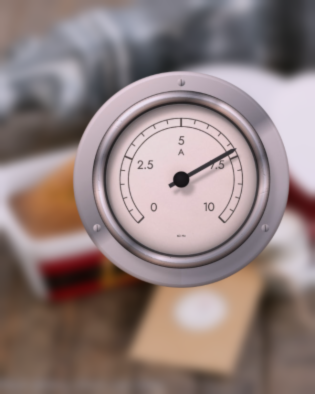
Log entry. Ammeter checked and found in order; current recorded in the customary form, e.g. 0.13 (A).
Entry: 7.25 (A)
